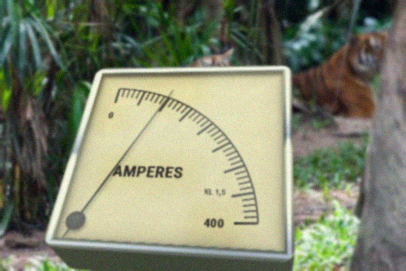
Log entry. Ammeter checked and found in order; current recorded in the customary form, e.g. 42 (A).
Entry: 100 (A)
